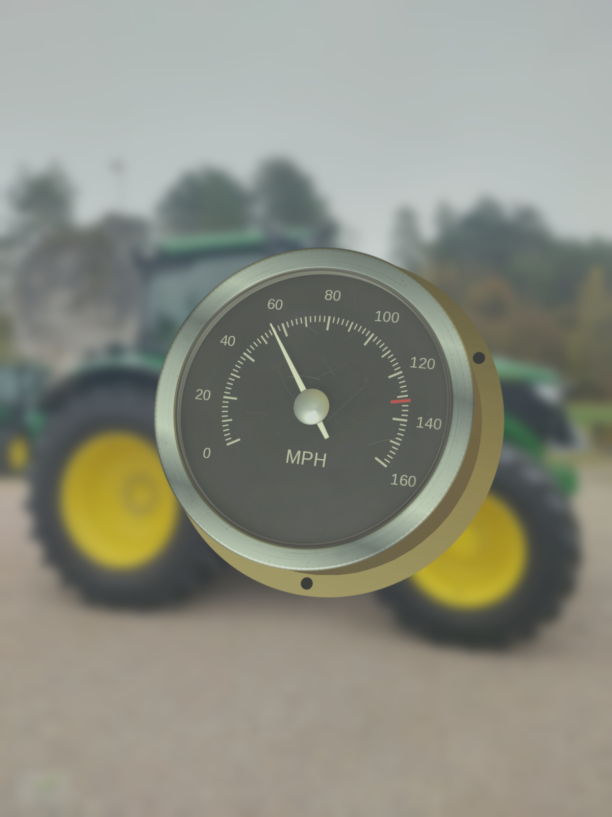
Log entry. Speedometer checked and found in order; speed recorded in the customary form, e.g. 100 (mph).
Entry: 56 (mph)
